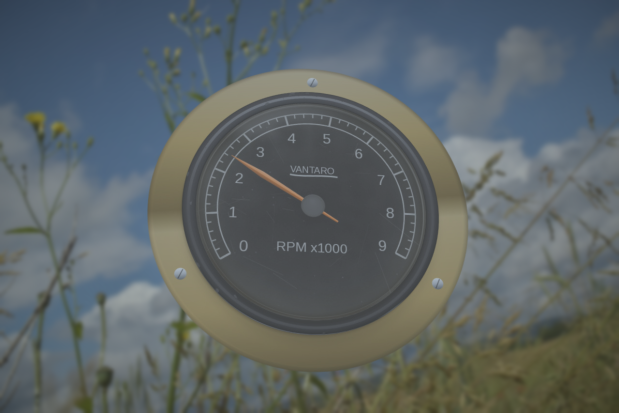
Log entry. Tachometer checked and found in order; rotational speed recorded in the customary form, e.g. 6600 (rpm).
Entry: 2400 (rpm)
